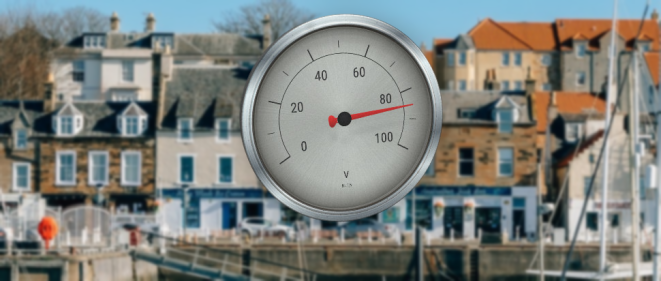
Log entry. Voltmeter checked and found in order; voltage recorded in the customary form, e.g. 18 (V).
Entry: 85 (V)
